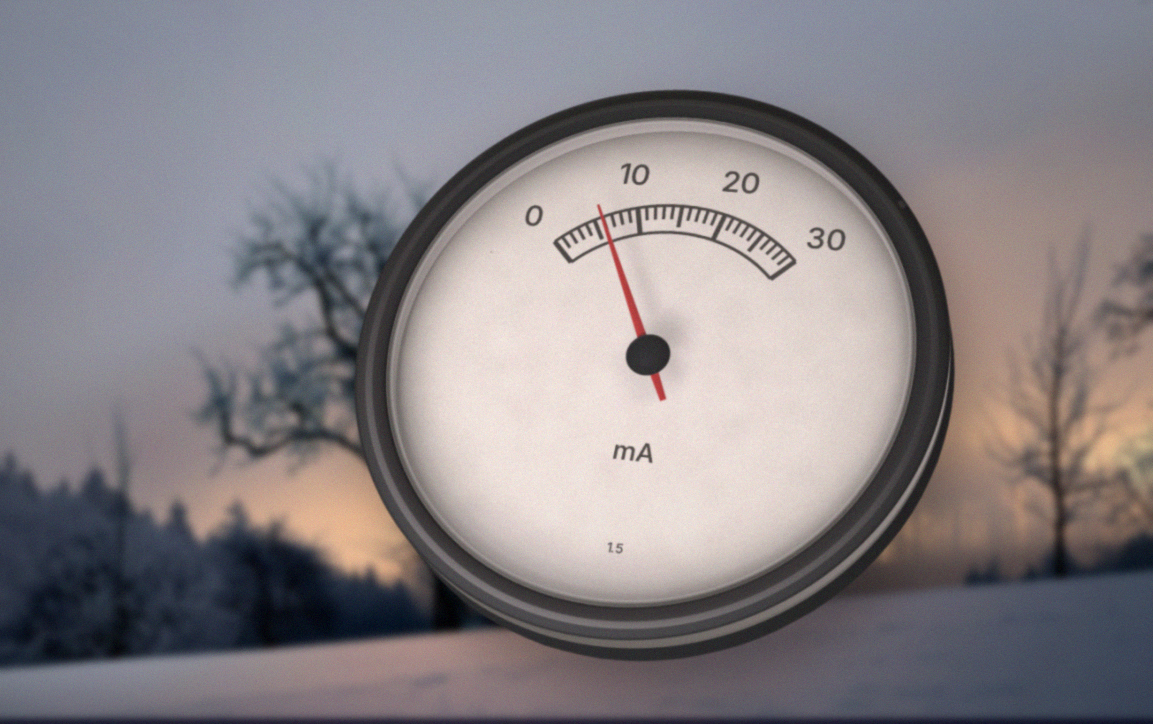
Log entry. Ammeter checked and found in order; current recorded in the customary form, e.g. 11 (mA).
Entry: 6 (mA)
